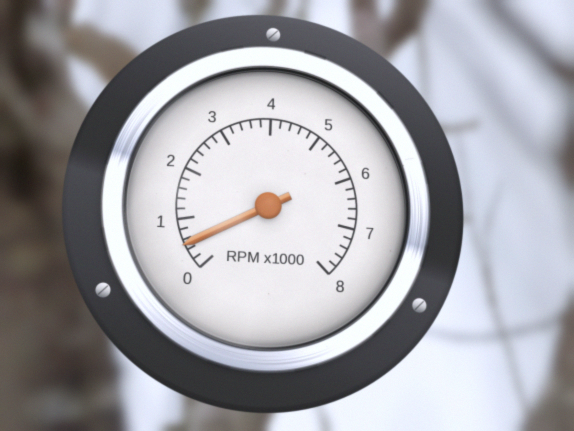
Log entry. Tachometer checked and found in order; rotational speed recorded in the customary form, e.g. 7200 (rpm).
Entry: 500 (rpm)
